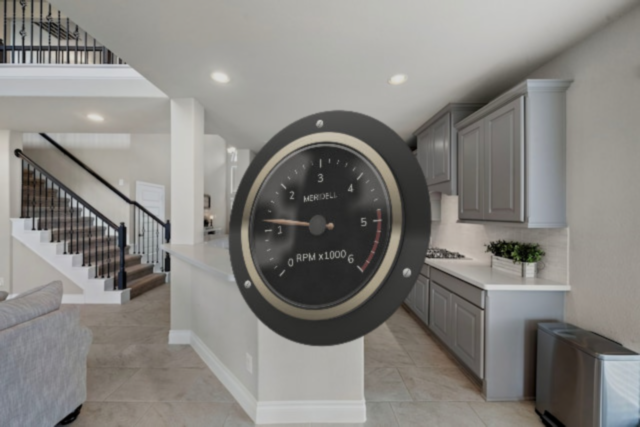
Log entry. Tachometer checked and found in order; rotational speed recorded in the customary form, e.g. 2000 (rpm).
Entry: 1200 (rpm)
